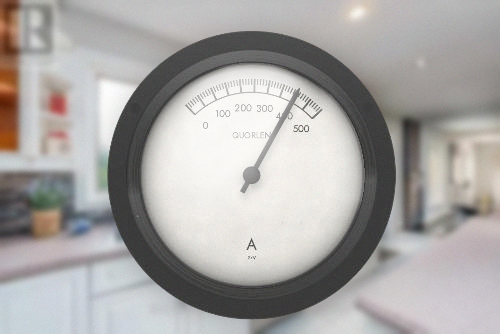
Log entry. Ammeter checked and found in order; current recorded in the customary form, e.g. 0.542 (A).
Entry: 400 (A)
